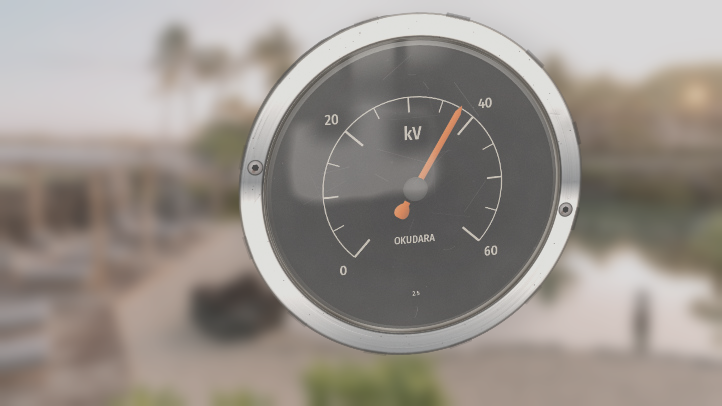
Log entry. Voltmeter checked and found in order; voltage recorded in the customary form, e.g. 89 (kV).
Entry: 37.5 (kV)
